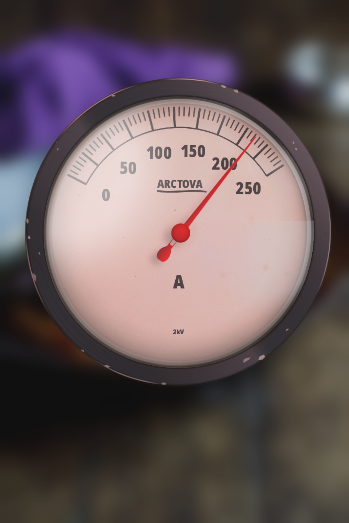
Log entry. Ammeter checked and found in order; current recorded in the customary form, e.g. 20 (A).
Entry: 210 (A)
